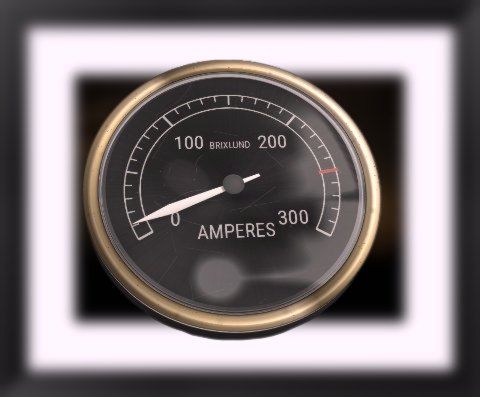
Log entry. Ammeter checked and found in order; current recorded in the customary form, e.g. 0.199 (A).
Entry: 10 (A)
